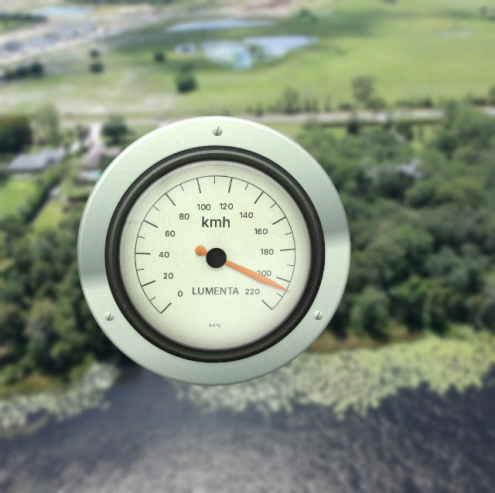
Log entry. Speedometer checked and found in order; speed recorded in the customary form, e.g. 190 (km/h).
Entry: 205 (km/h)
